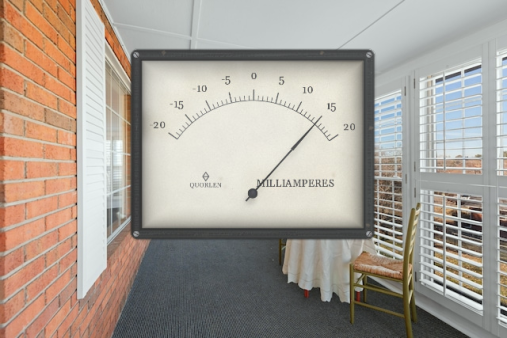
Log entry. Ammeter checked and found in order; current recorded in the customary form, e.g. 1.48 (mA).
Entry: 15 (mA)
